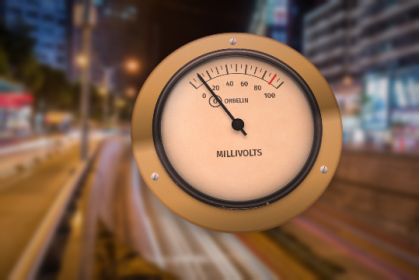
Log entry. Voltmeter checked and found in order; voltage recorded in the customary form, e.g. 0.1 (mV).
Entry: 10 (mV)
